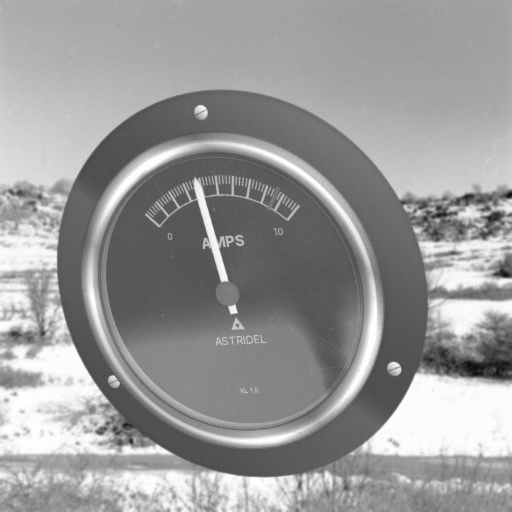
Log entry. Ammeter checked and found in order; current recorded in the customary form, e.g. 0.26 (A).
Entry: 4 (A)
